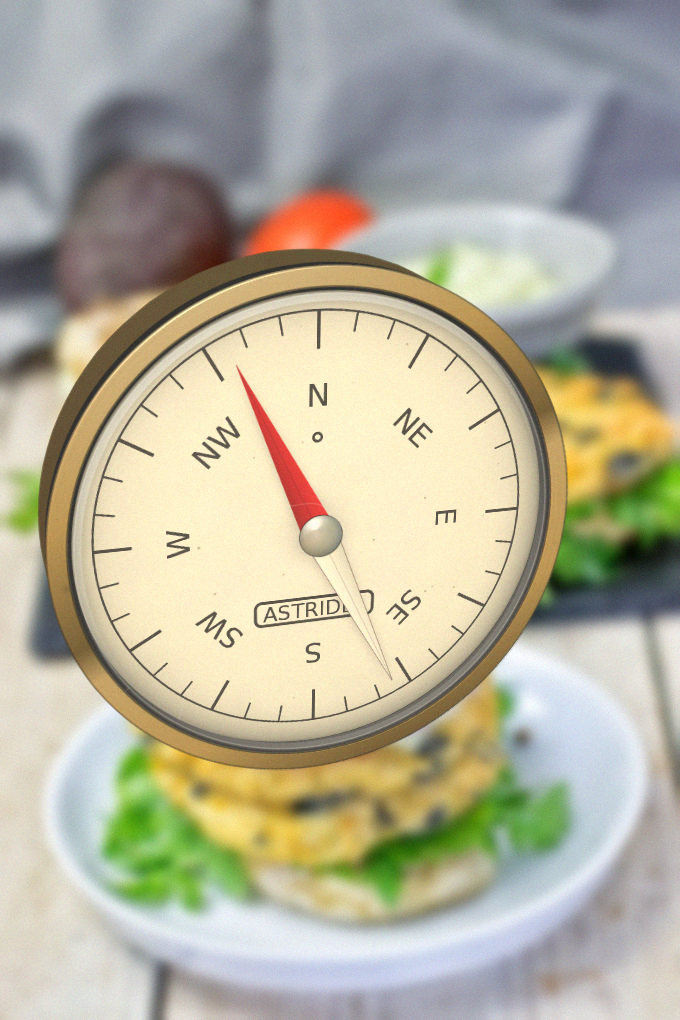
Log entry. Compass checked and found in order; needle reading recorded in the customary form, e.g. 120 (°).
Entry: 335 (°)
